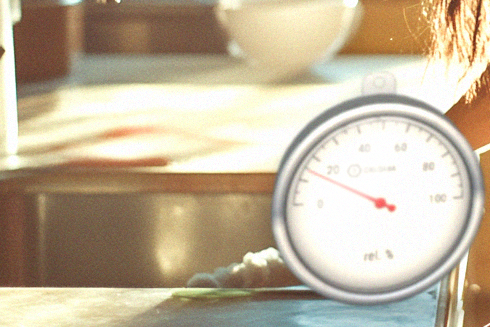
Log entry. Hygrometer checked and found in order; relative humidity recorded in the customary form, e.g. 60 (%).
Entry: 15 (%)
